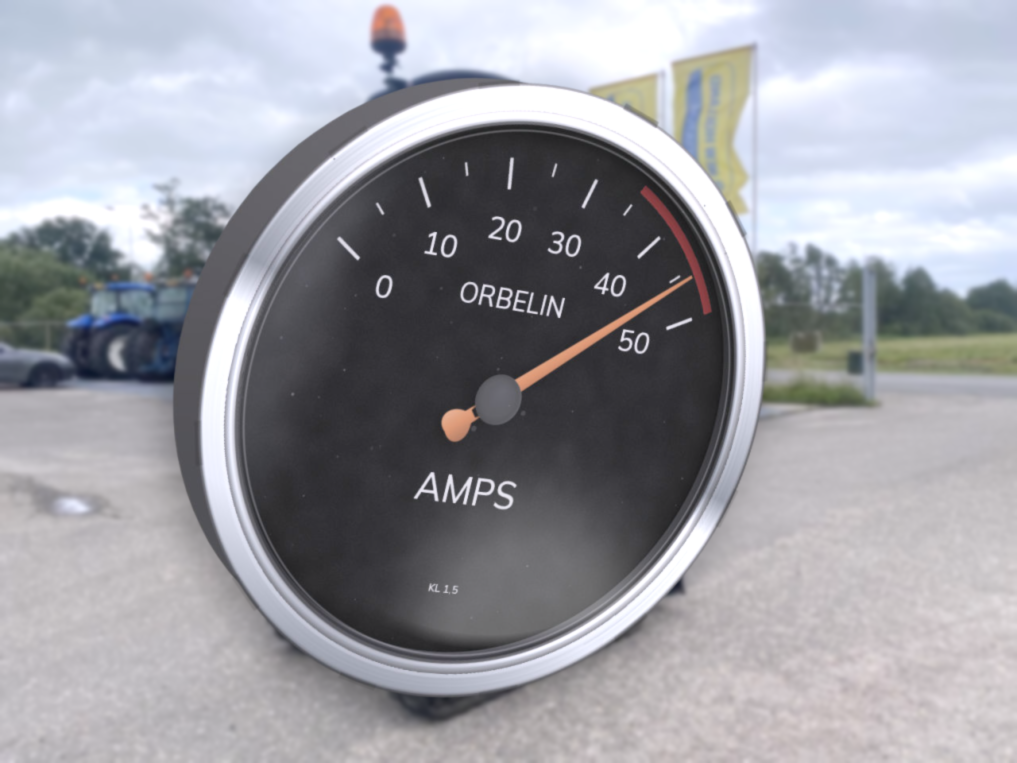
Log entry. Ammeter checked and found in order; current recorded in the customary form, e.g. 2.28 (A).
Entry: 45 (A)
